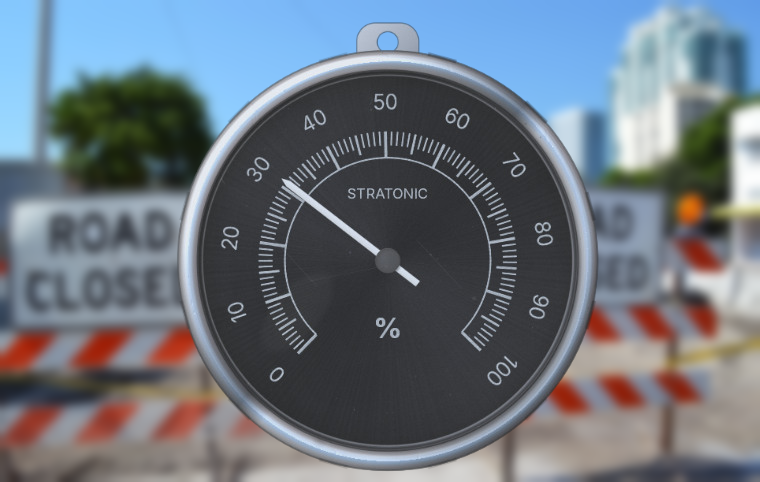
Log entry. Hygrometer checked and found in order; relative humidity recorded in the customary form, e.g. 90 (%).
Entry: 31 (%)
